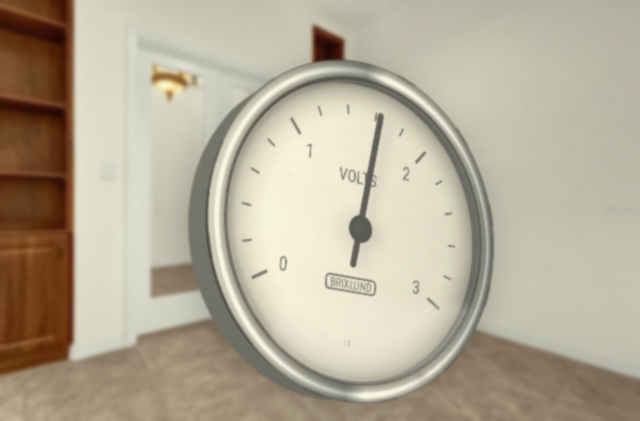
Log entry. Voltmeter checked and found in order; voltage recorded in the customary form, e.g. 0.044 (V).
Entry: 1.6 (V)
